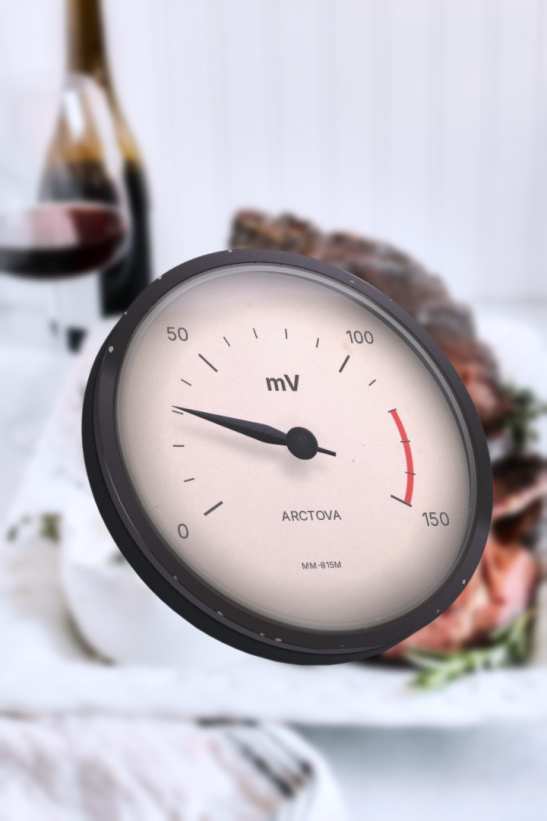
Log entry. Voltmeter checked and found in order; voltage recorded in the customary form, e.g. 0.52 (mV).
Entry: 30 (mV)
